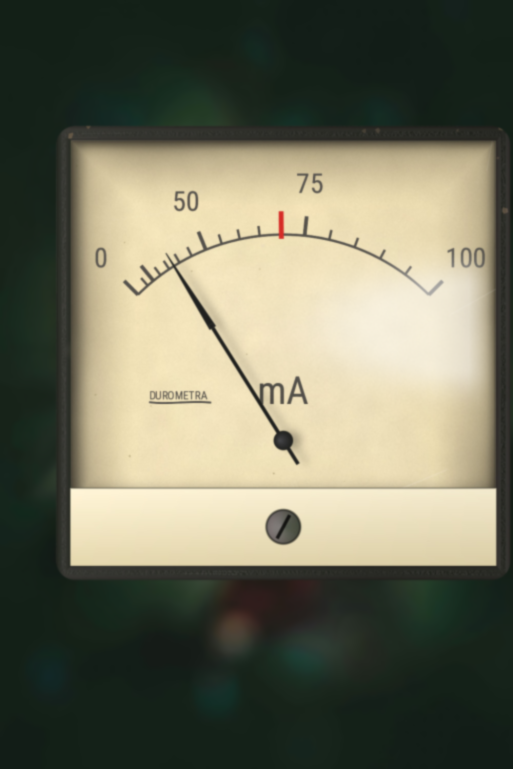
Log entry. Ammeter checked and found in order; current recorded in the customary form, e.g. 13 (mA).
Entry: 37.5 (mA)
